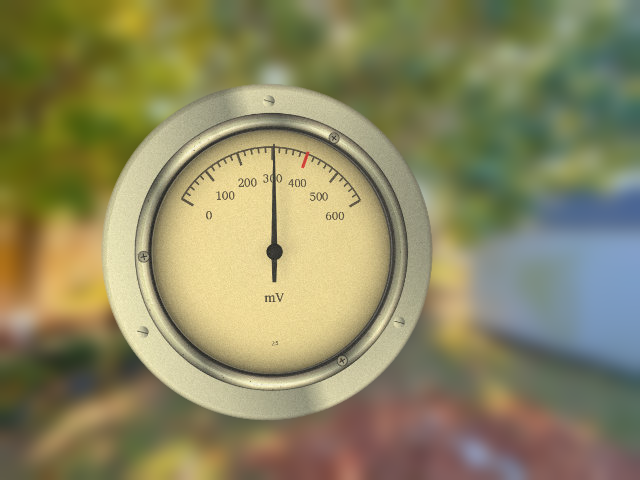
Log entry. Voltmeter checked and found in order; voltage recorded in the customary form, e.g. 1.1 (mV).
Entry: 300 (mV)
